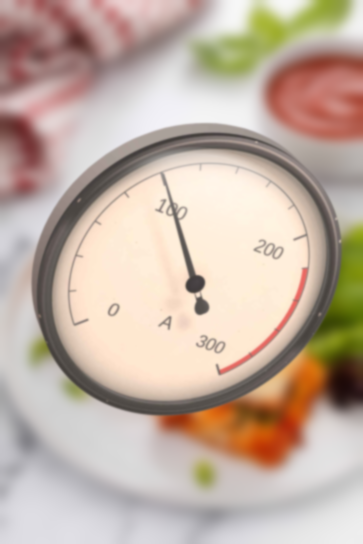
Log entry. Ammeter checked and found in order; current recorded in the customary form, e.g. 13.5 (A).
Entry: 100 (A)
